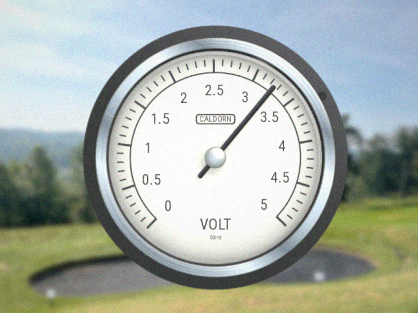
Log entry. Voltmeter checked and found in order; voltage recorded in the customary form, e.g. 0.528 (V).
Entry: 3.25 (V)
